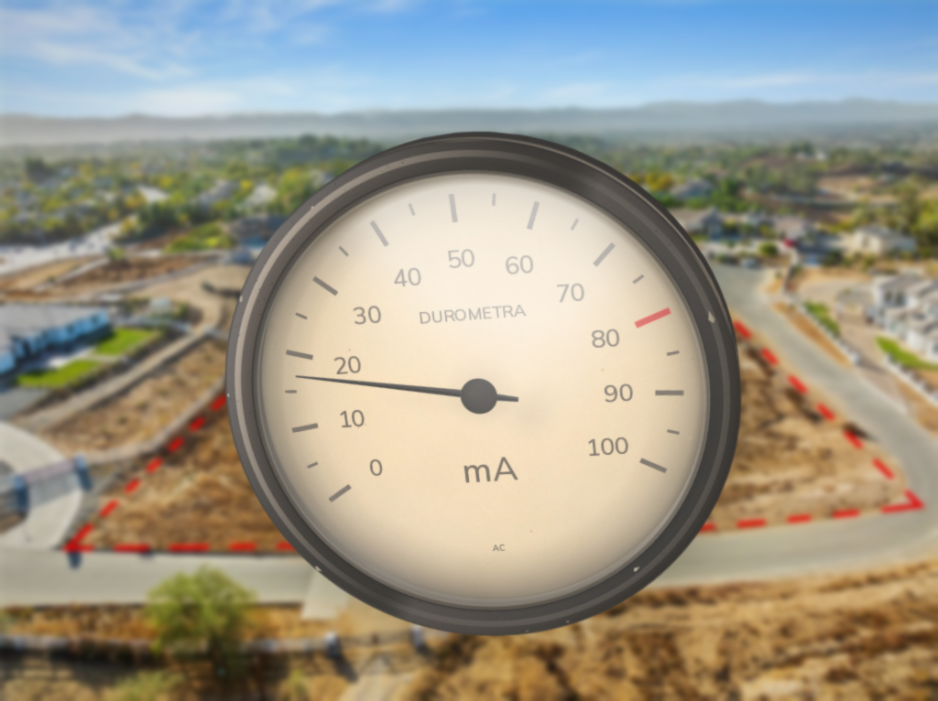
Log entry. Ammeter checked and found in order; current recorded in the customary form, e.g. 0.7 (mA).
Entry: 17.5 (mA)
